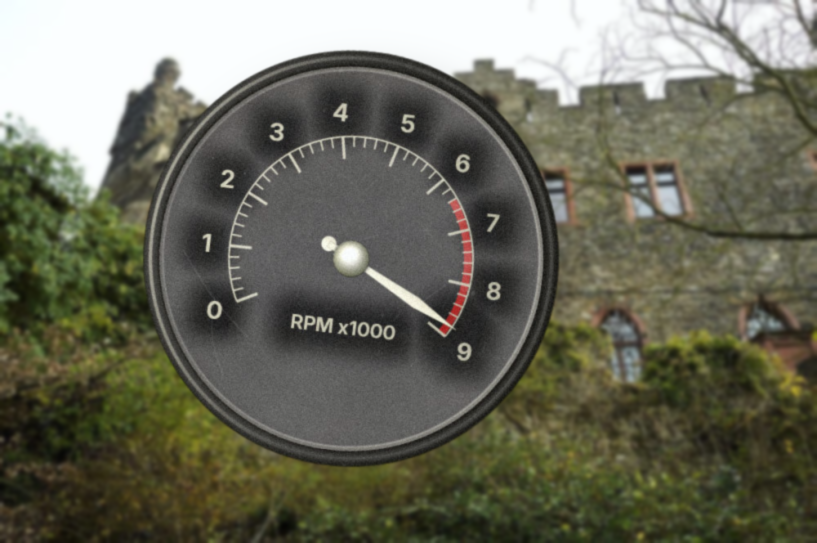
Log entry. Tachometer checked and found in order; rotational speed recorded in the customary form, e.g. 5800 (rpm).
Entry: 8800 (rpm)
